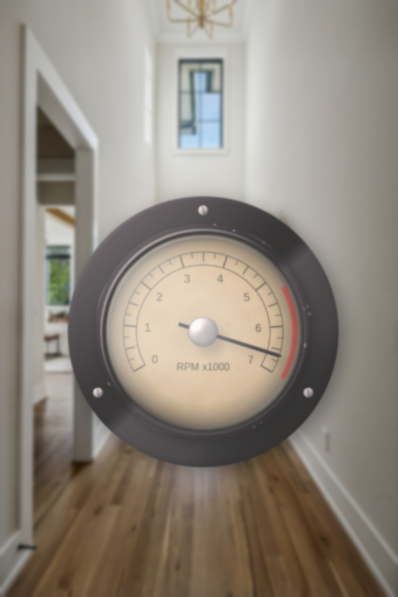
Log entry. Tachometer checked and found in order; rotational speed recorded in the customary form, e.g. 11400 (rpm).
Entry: 6625 (rpm)
